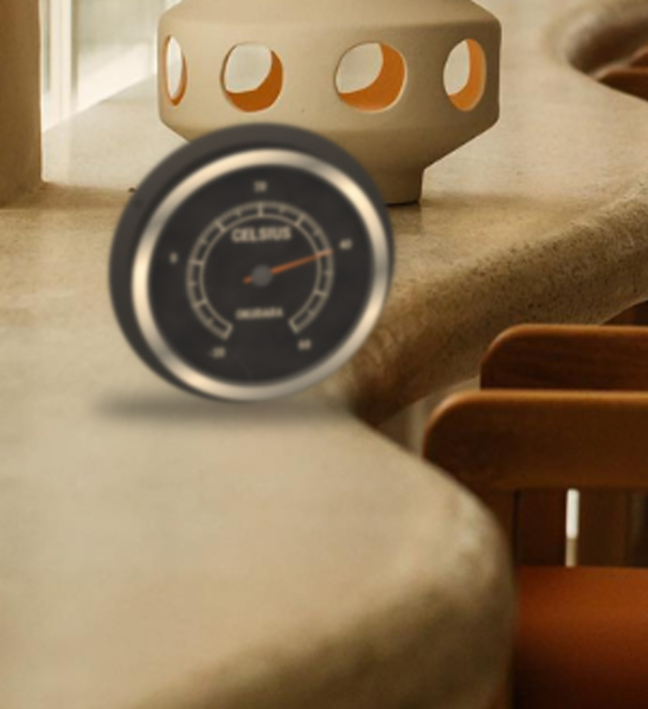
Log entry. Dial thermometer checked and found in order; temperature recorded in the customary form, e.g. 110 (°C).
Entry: 40 (°C)
